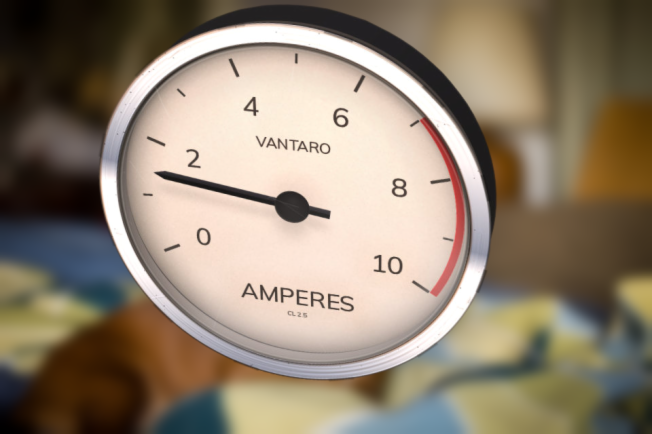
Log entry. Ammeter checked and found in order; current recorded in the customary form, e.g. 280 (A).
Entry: 1.5 (A)
